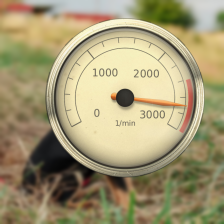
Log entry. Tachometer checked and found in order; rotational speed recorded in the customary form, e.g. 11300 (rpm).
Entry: 2700 (rpm)
